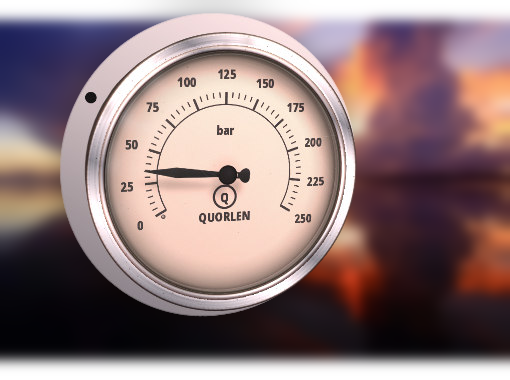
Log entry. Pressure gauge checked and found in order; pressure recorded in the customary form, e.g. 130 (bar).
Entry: 35 (bar)
